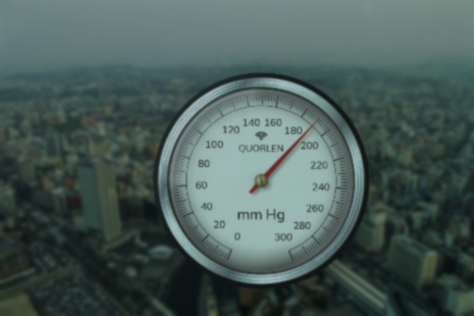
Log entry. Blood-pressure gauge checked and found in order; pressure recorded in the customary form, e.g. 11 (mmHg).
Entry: 190 (mmHg)
